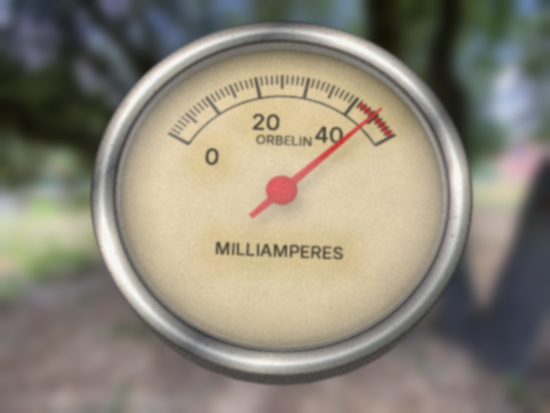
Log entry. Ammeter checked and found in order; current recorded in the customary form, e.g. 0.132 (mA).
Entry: 45 (mA)
